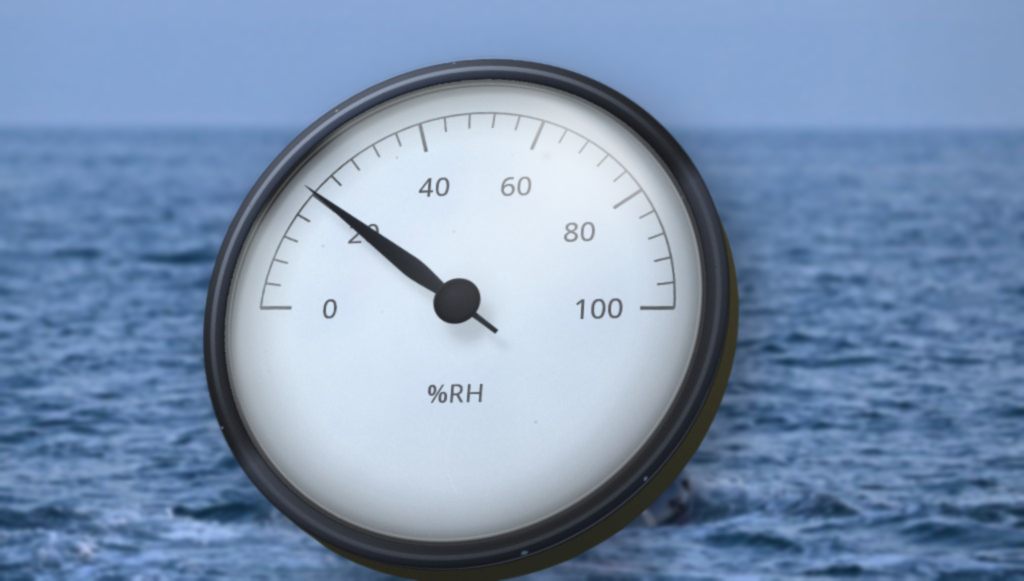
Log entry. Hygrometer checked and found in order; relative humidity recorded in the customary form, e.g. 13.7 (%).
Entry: 20 (%)
